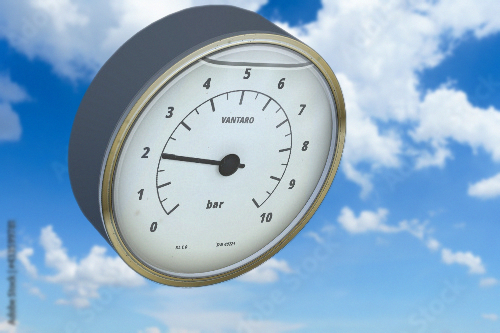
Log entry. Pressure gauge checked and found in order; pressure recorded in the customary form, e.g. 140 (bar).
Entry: 2 (bar)
